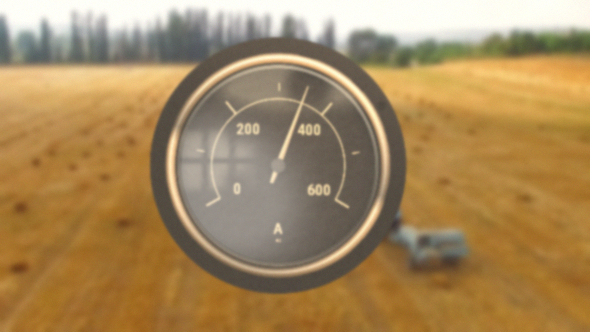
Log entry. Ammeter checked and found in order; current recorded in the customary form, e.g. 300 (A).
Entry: 350 (A)
